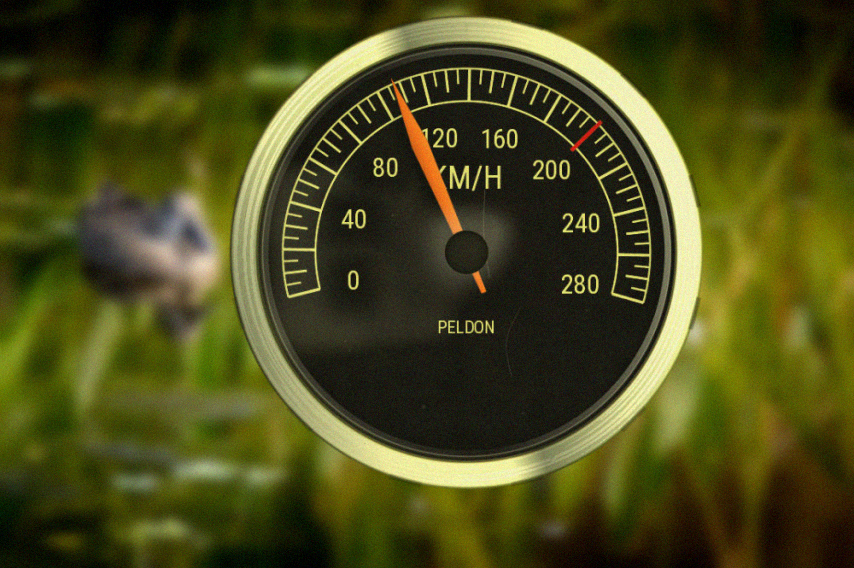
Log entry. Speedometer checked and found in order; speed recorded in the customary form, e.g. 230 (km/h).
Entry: 107.5 (km/h)
